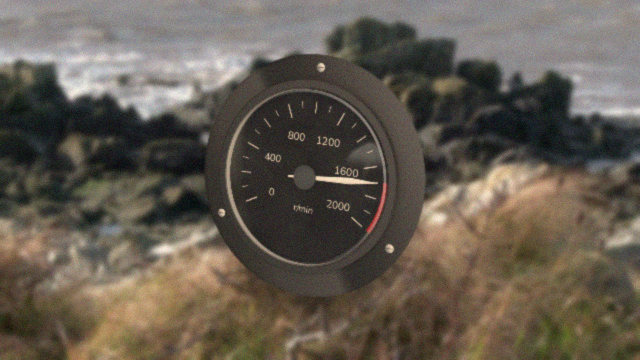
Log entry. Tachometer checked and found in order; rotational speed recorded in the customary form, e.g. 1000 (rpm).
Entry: 1700 (rpm)
